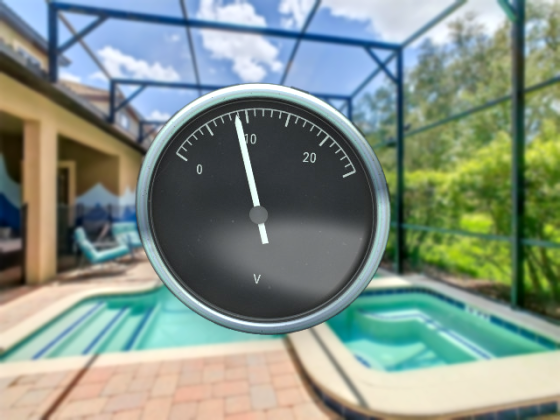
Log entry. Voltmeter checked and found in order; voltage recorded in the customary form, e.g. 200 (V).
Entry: 9 (V)
